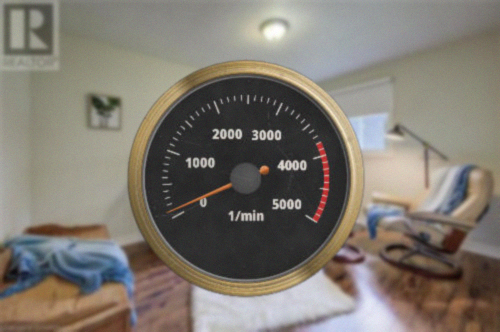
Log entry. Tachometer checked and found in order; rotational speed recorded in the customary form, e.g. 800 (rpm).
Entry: 100 (rpm)
